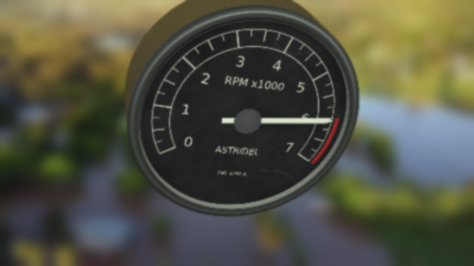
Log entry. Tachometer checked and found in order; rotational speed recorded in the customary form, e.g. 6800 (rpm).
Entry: 6000 (rpm)
